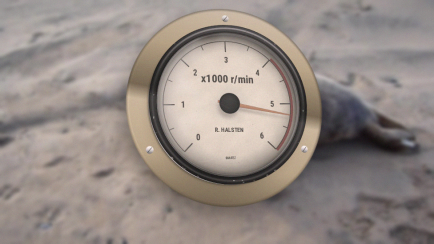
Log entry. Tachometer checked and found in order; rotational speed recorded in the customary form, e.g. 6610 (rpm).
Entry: 5250 (rpm)
